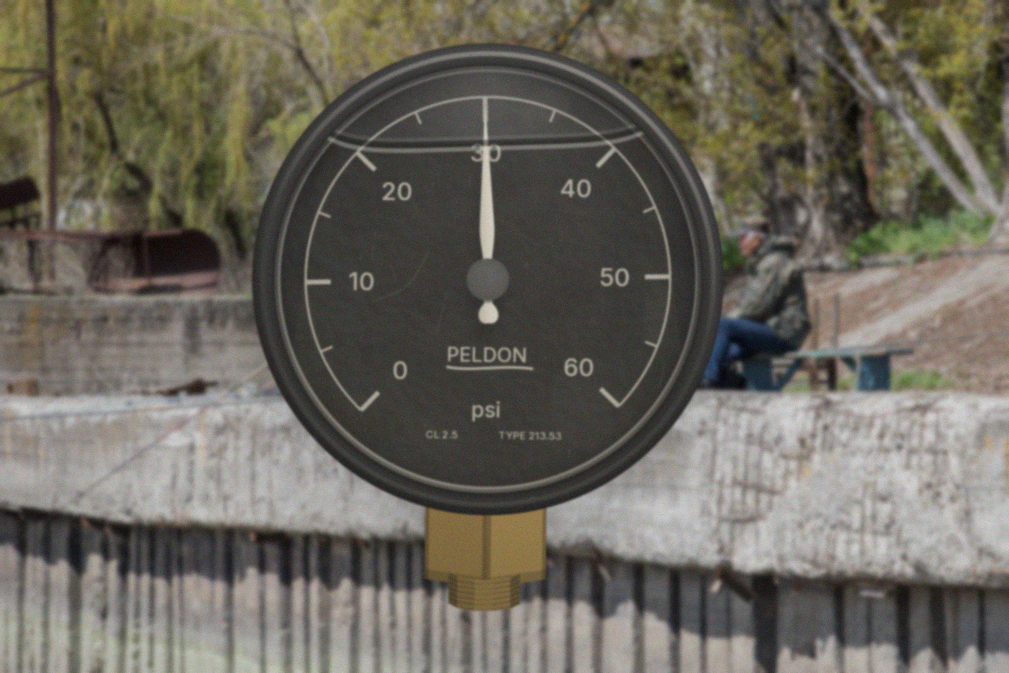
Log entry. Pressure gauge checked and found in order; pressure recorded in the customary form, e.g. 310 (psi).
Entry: 30 (psi)
